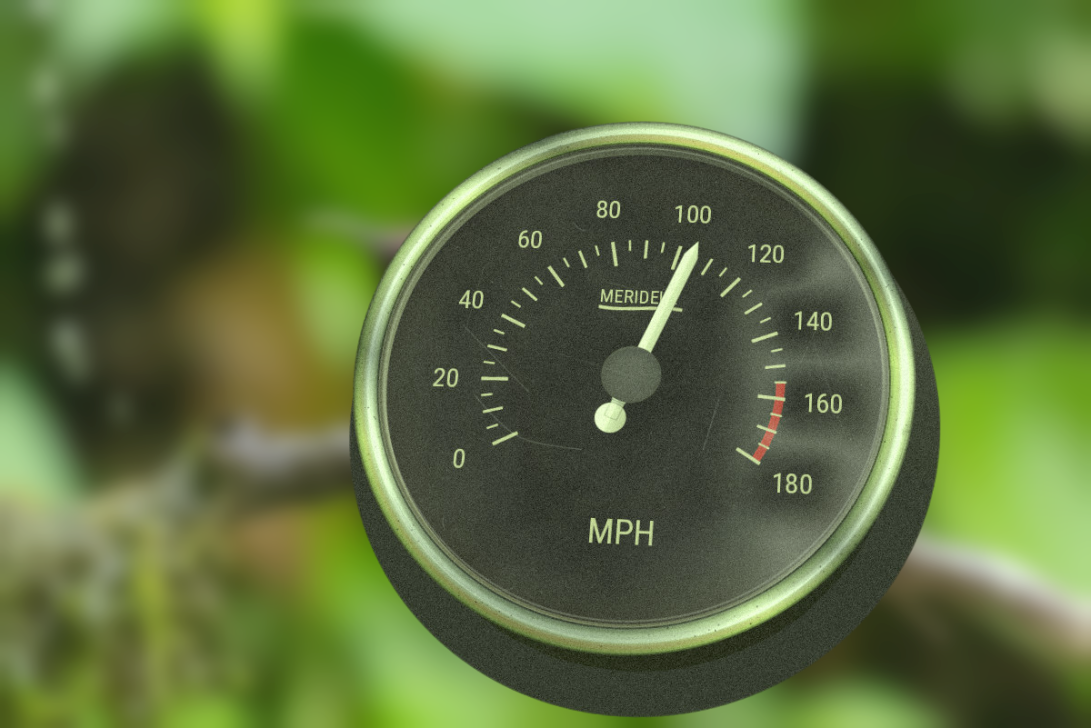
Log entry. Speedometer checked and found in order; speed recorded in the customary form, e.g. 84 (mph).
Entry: 105 (mph)
